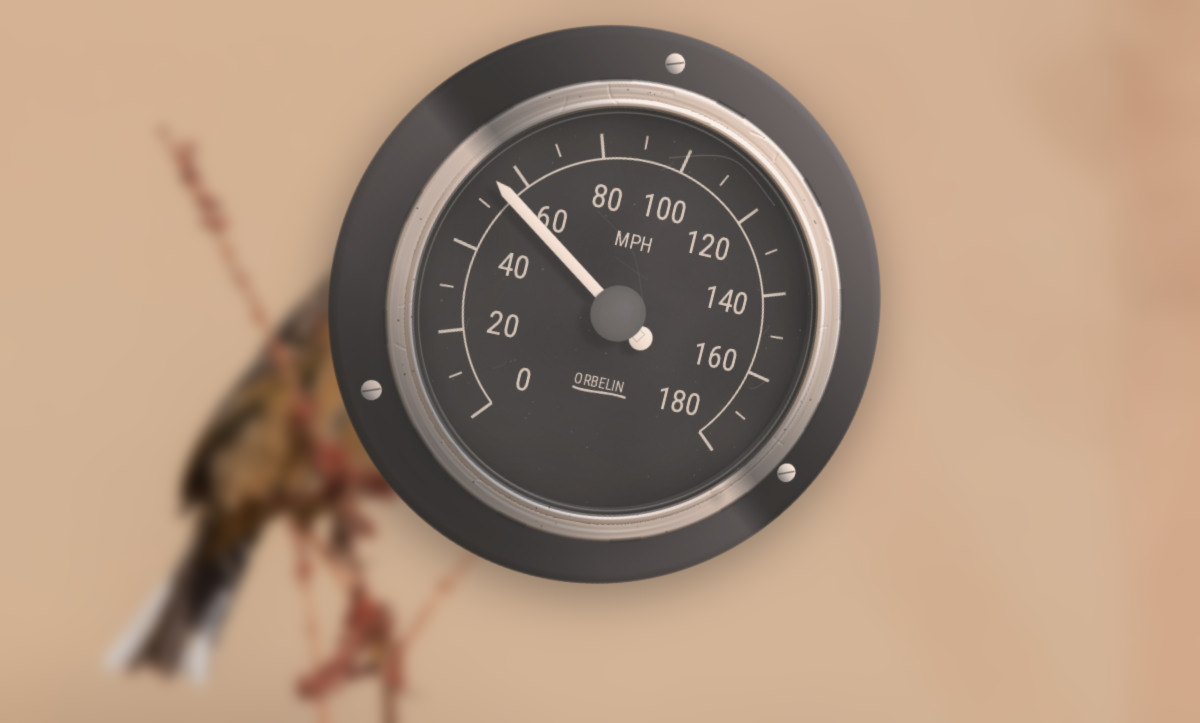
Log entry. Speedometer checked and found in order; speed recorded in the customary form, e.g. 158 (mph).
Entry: 55 (mph)
